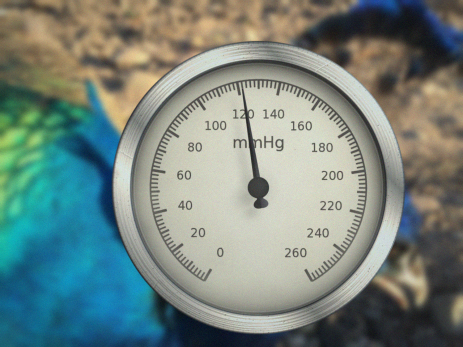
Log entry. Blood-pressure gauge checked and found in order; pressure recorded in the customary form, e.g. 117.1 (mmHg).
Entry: 122 (mmHg)
